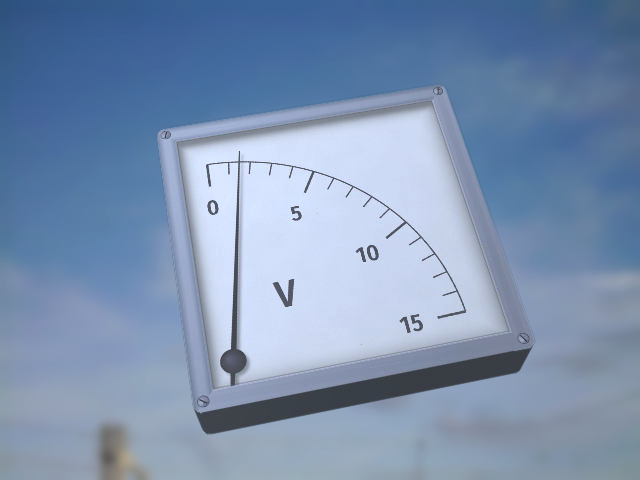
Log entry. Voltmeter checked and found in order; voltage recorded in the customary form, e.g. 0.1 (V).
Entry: 1.5 (V)
